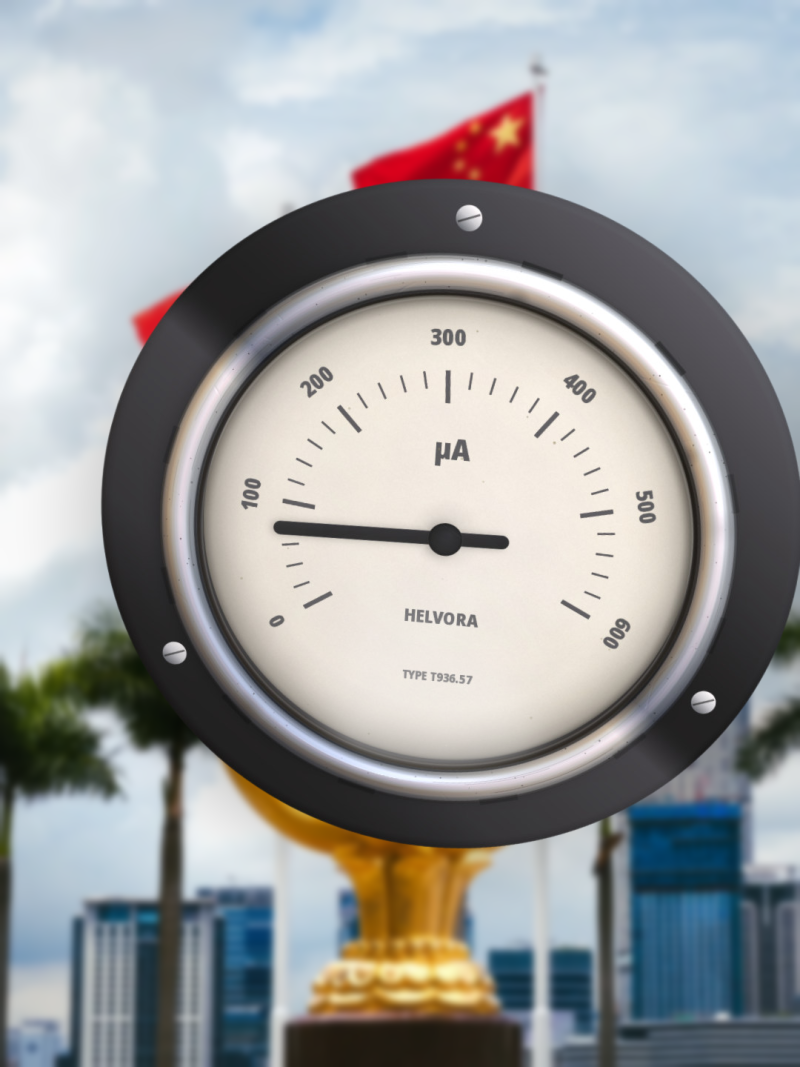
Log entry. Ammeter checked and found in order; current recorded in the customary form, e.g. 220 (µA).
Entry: 80 (µA)
